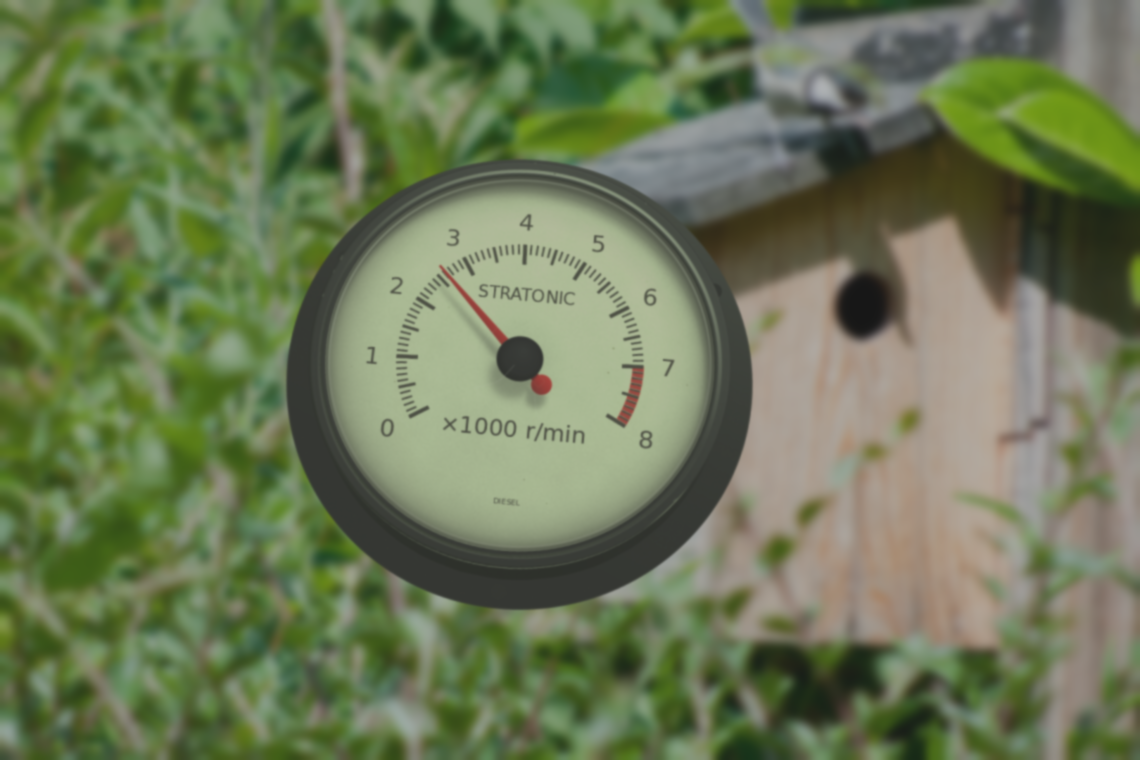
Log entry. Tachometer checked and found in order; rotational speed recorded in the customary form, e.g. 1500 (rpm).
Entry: 2600 (rpm)
